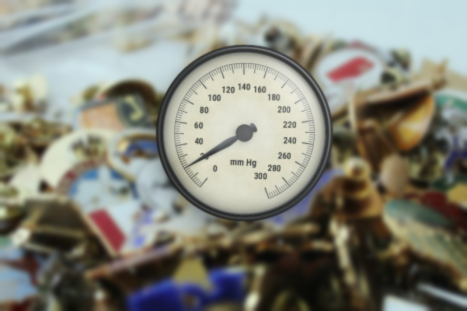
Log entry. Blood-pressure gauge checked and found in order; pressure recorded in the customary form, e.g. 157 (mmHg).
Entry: 20 (mmHg)
